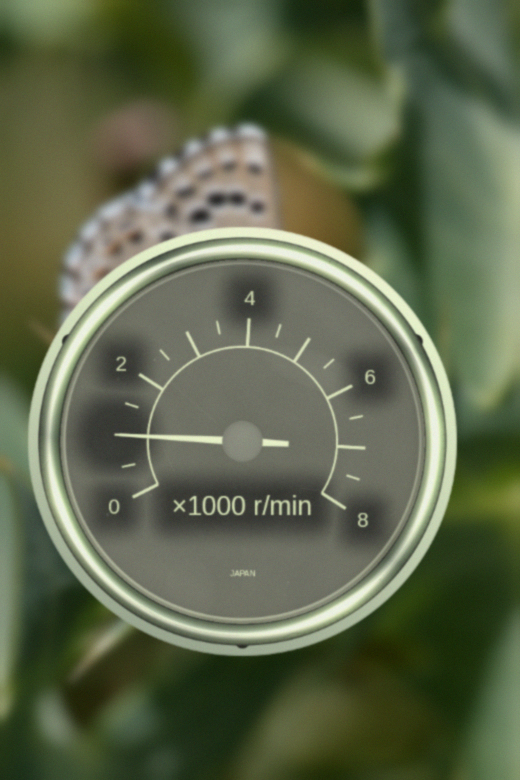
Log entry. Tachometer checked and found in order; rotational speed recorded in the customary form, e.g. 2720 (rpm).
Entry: 1000 (rpm)
